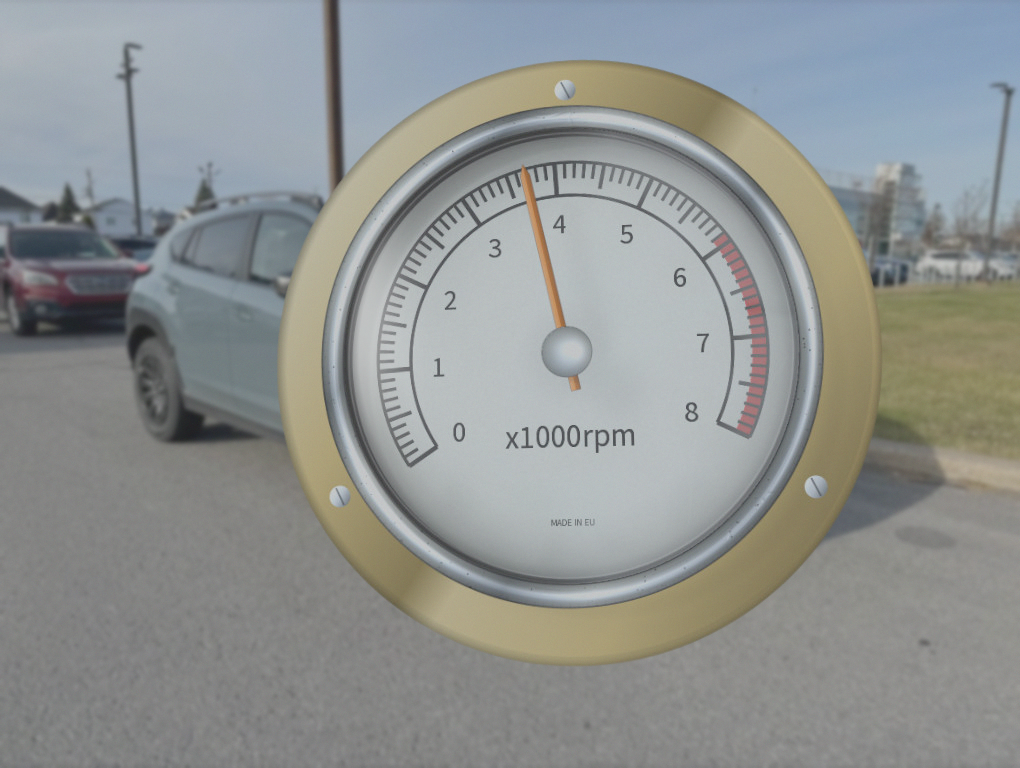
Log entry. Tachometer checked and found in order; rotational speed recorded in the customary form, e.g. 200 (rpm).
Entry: 3700 (rpm)
